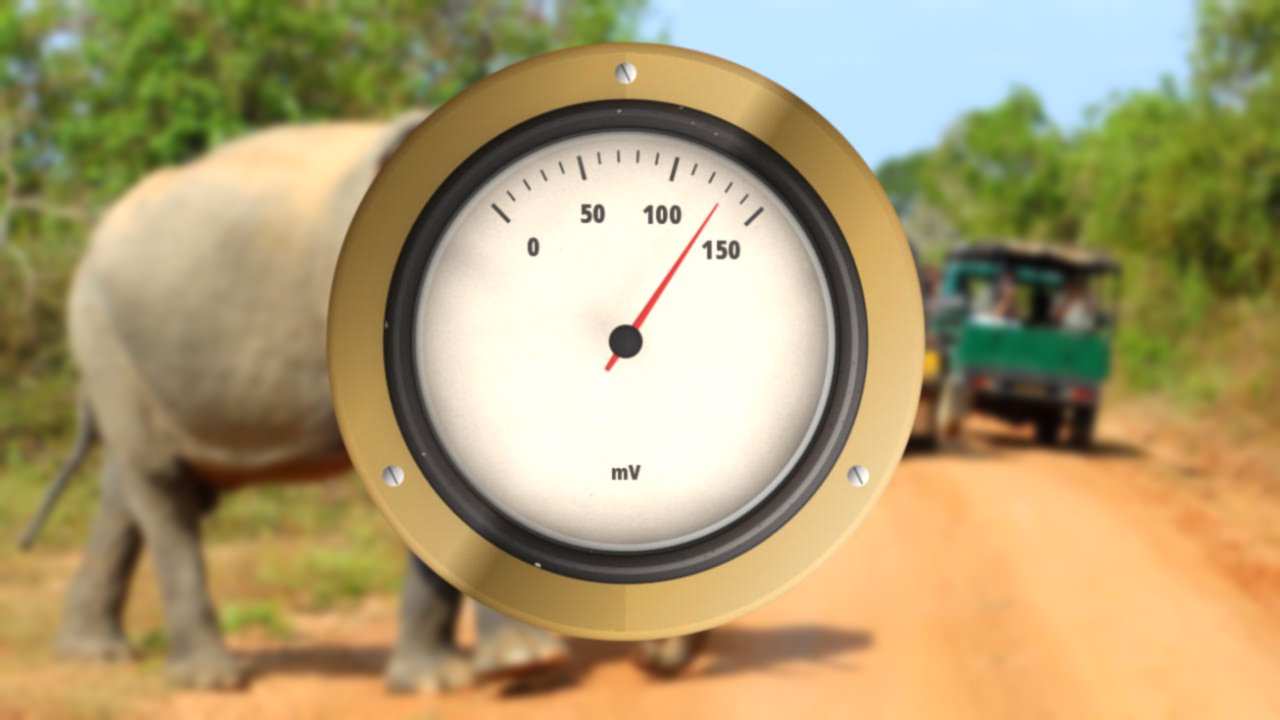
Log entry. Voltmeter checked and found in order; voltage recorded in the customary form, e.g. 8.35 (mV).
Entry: 130 (mV)
